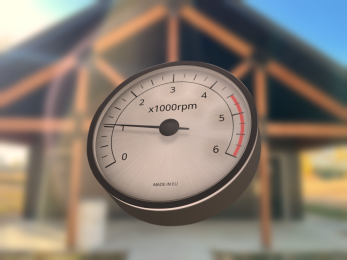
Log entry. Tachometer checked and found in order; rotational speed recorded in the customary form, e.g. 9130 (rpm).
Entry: 1000 (rpm)
